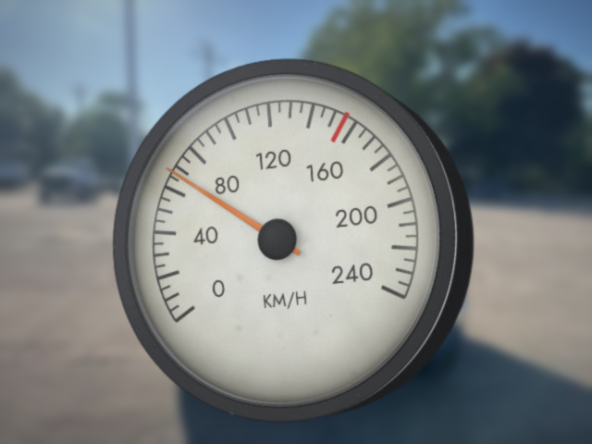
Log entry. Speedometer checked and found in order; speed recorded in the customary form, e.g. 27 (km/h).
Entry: 67.5 (km/h)
